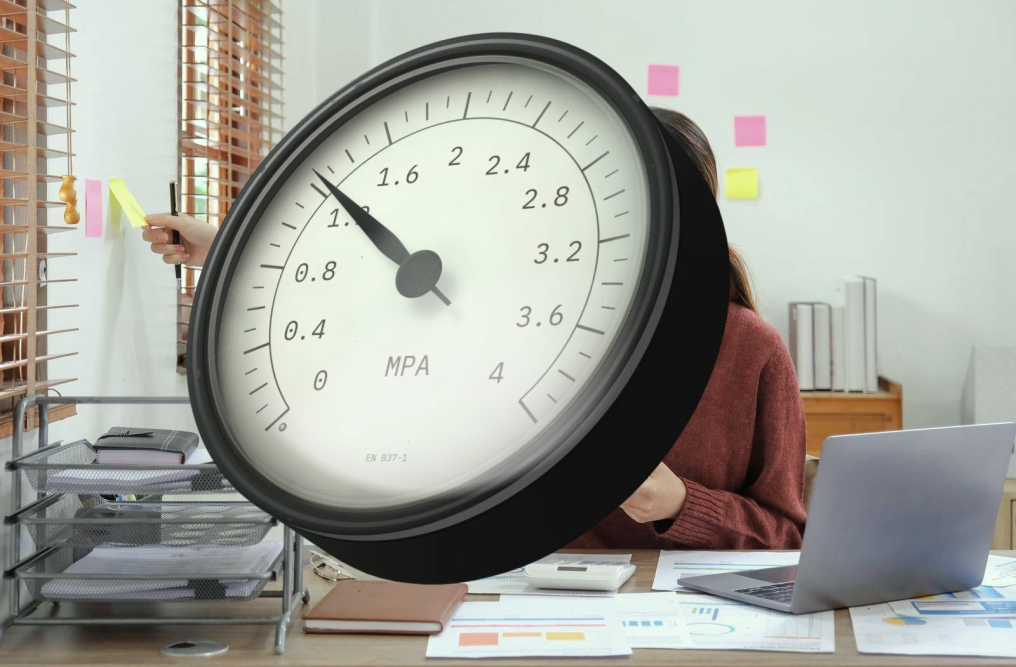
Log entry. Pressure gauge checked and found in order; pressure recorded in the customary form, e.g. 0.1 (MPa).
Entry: 1.25 (MPa)
